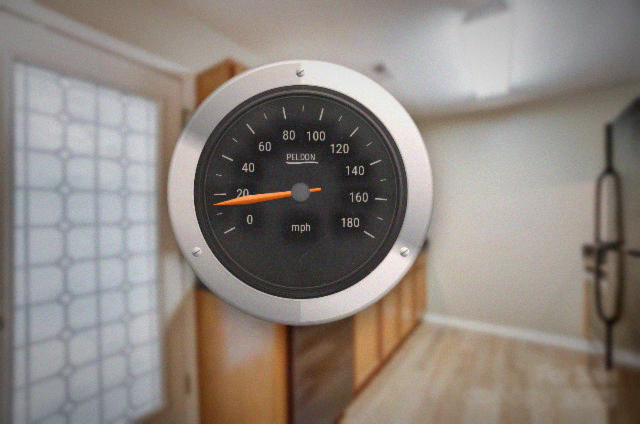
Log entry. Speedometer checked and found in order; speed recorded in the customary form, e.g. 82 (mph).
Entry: 15 (mph)
